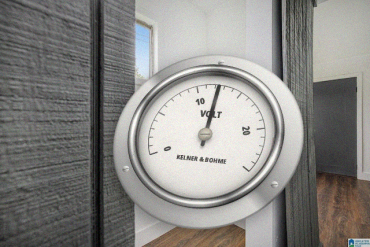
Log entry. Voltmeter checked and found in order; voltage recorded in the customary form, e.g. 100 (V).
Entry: 12.5 (V)
